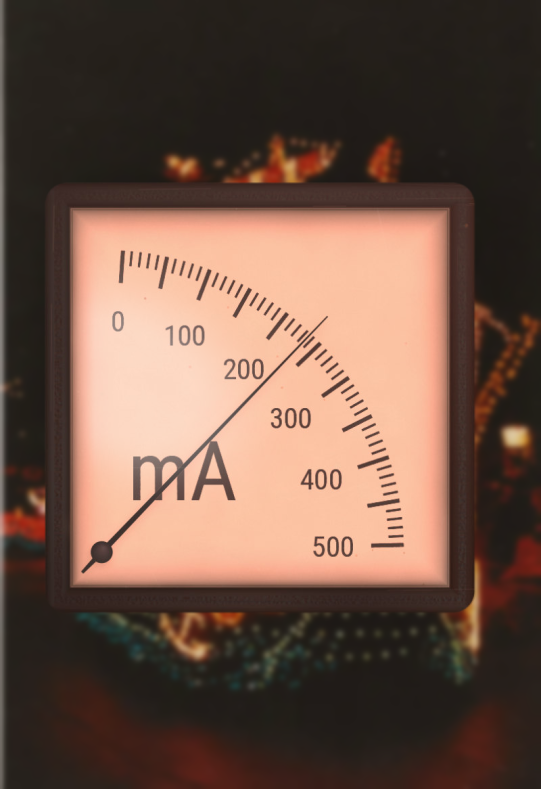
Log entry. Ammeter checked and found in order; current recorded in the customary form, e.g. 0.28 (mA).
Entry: 235 (mA)
